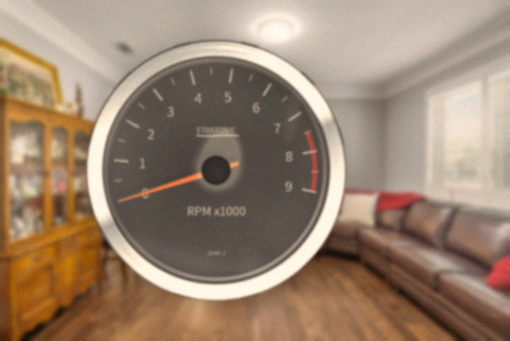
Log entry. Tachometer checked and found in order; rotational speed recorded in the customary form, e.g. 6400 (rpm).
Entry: 0 (rpm)
